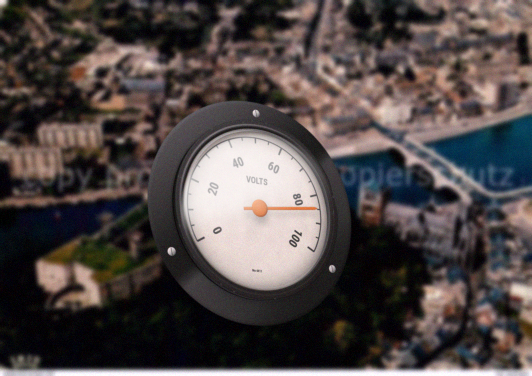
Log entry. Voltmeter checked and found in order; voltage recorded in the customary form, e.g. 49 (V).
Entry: 85 (V)
